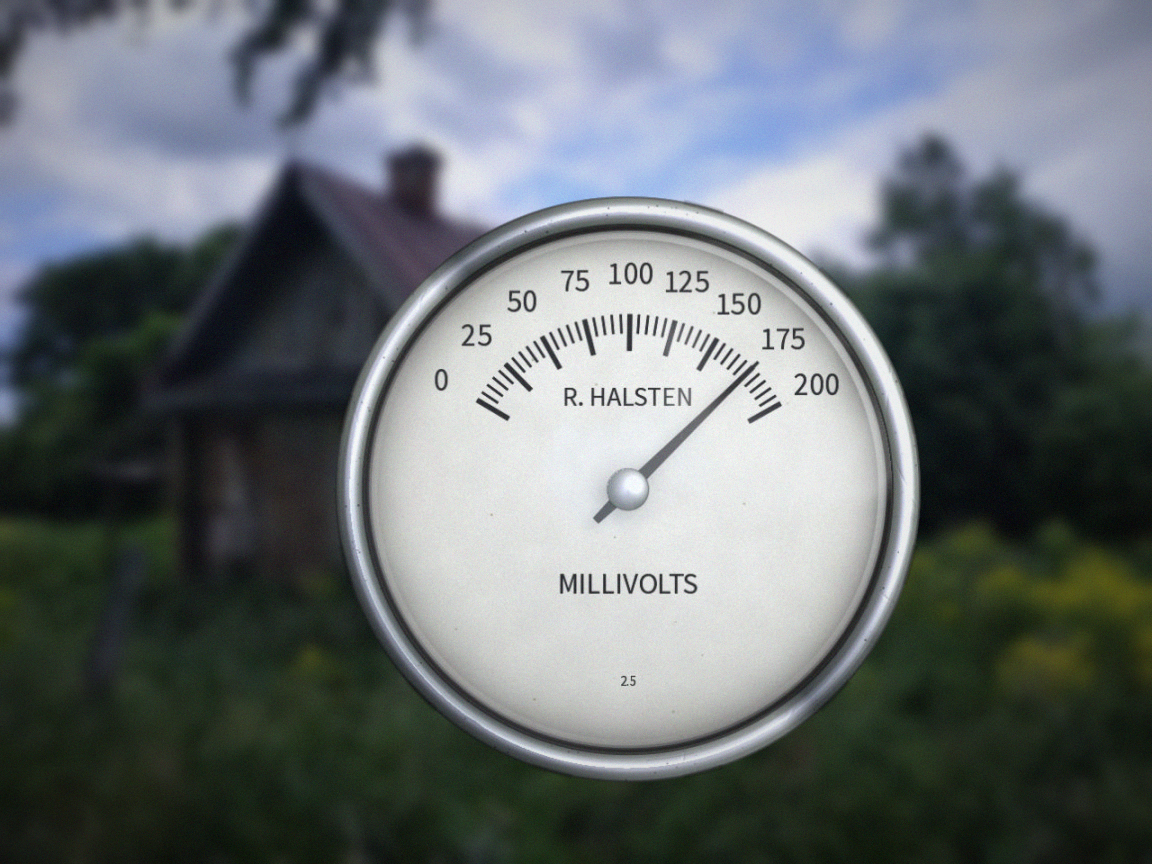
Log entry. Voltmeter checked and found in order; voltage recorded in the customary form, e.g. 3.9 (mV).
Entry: 175 (mV)
